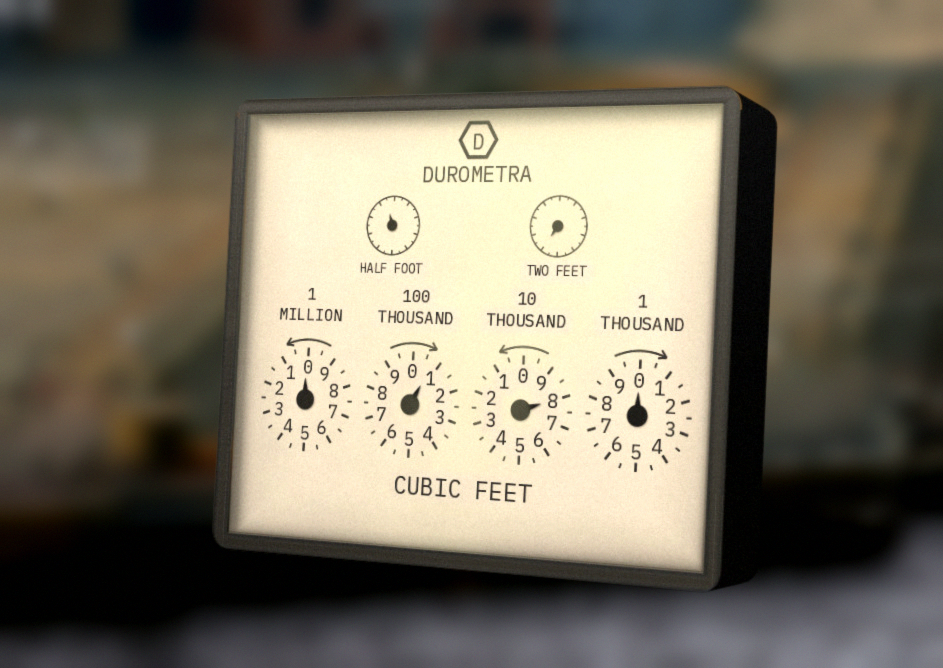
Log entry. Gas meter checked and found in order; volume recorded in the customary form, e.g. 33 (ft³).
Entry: 8000 (ft³)
